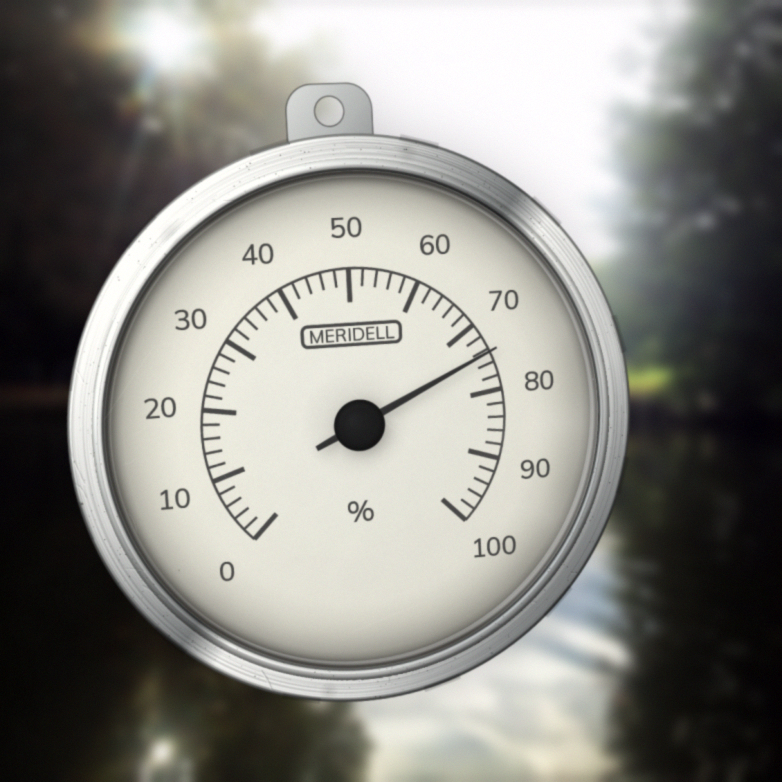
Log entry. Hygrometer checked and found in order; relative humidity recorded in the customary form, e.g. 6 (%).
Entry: 74 (%)
